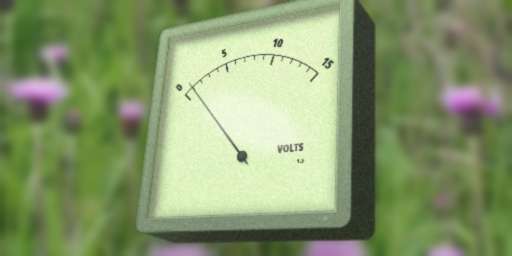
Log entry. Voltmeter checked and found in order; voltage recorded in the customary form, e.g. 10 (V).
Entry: 1 (V)
